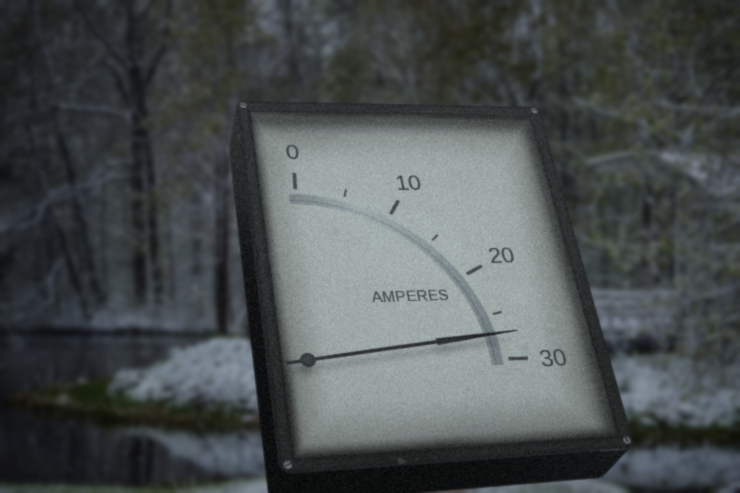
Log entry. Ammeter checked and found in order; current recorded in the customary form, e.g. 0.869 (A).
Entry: 27.5 (A)
